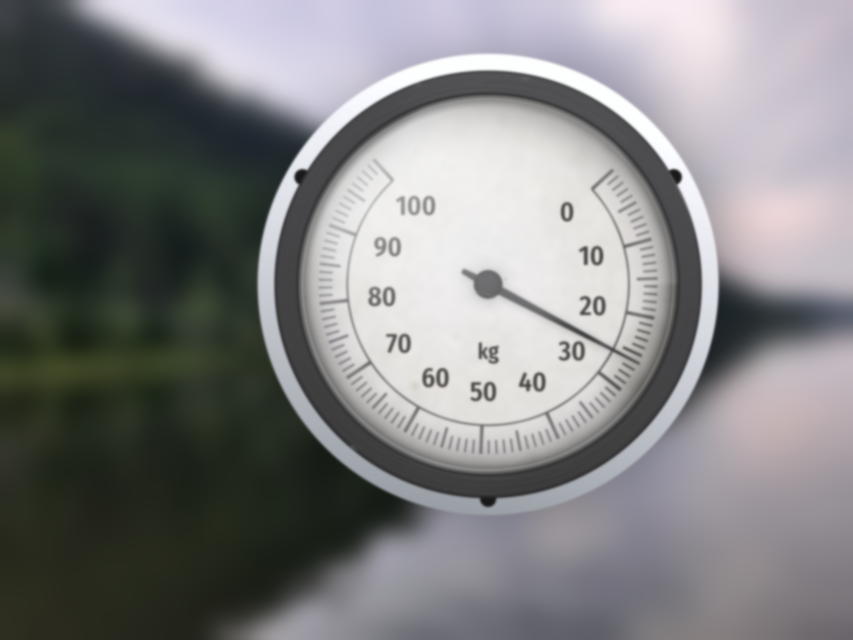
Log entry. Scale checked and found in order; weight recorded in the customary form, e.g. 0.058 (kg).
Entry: 26 (kg)
